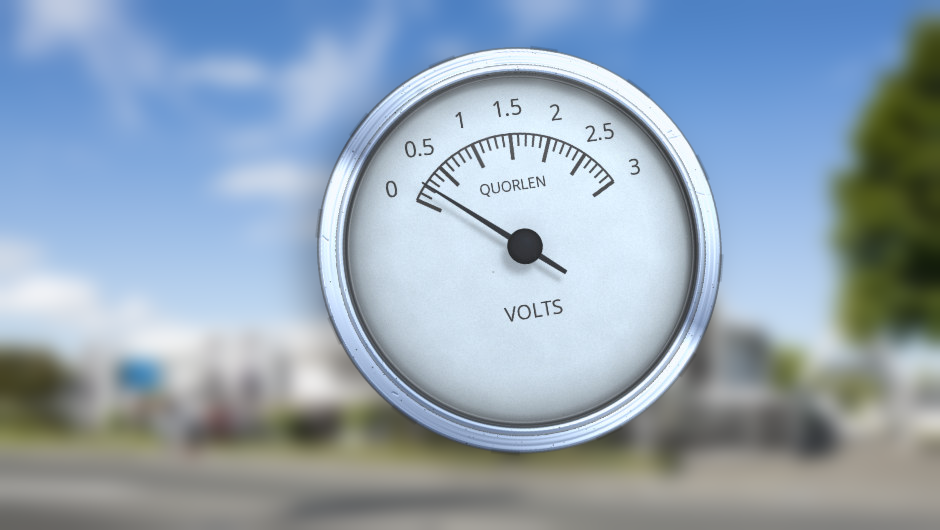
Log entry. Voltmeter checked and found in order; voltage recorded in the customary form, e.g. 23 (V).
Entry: 0.2 (V)
